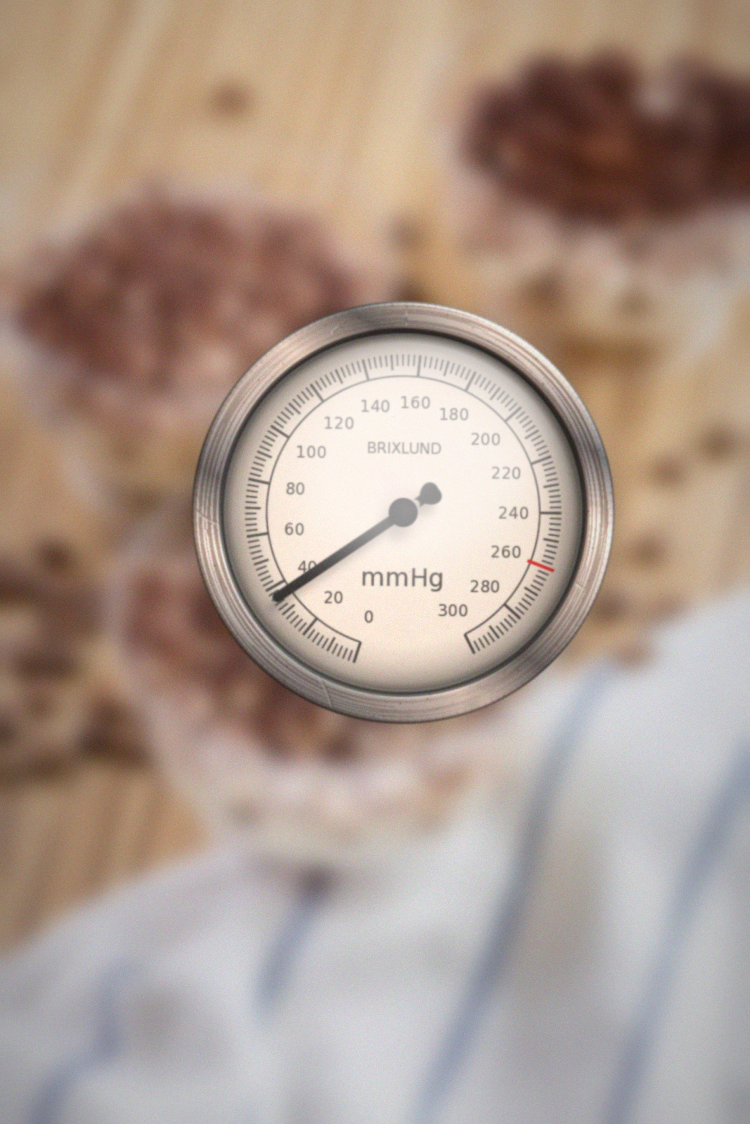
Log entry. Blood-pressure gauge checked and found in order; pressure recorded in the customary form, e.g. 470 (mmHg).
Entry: 36 (mmHg)
